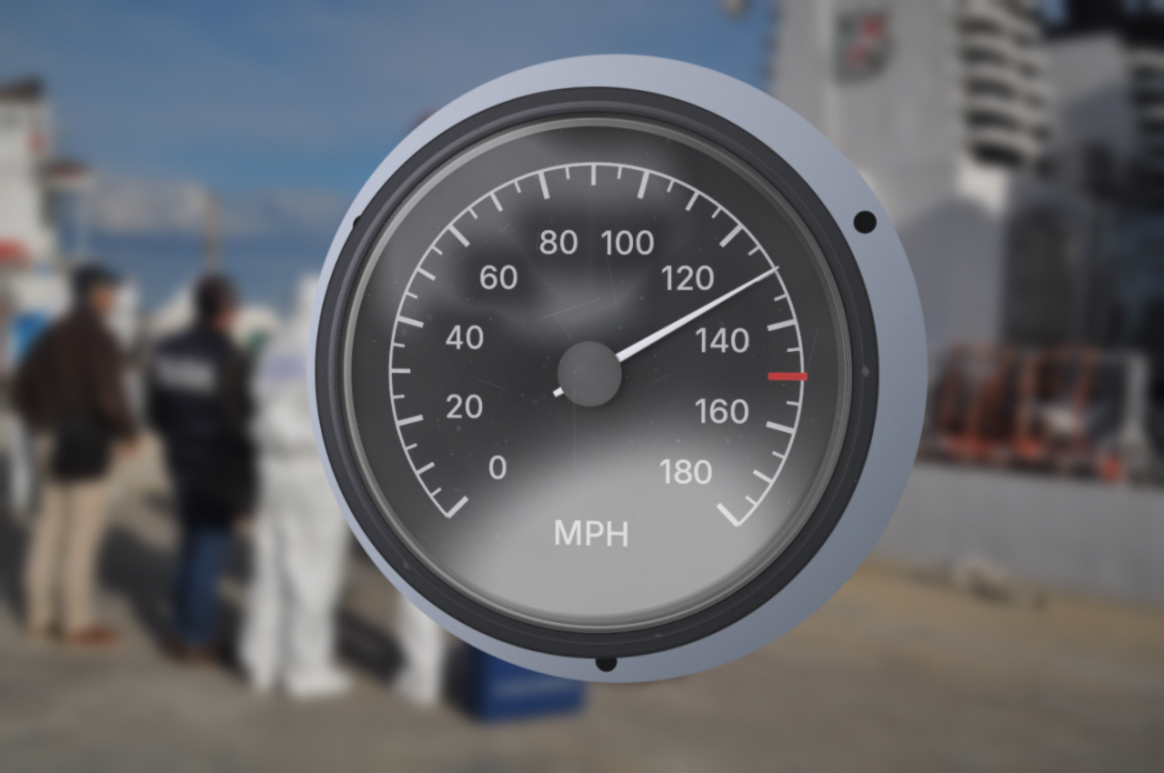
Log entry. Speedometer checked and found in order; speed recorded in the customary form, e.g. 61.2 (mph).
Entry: 130 (mph)
